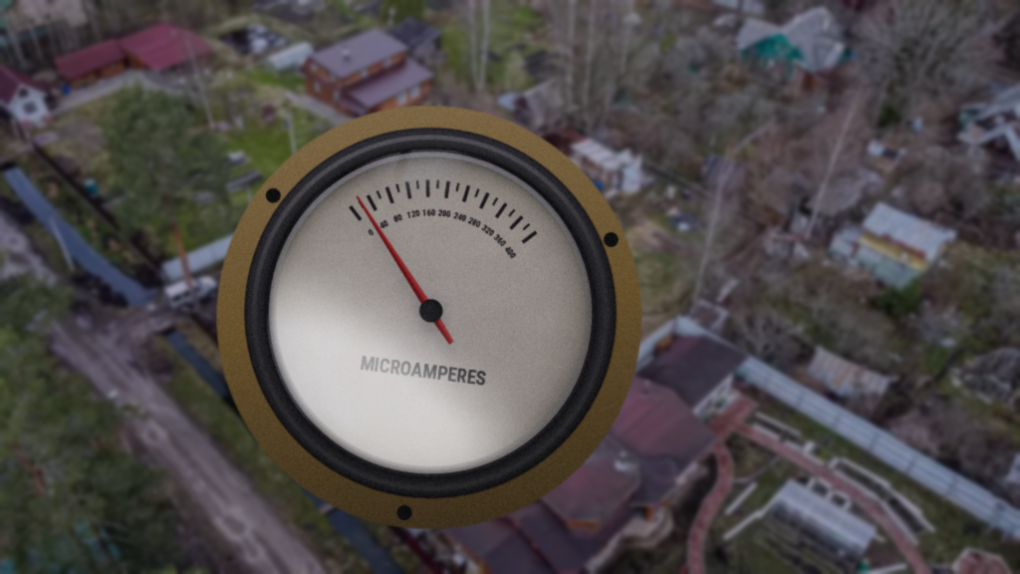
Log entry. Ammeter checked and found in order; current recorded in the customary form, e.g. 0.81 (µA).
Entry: 20 (µA)
